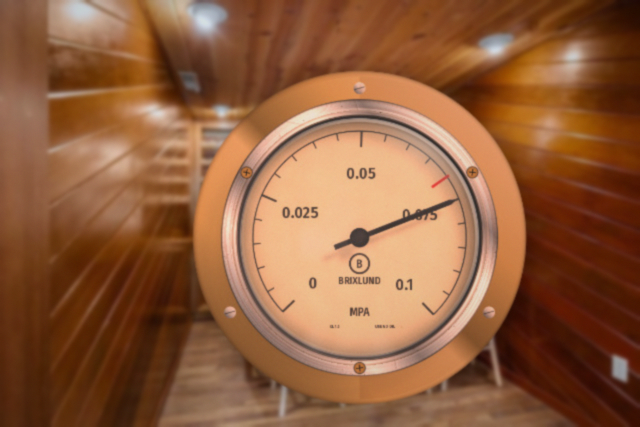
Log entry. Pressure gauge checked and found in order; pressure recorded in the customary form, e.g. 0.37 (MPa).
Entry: 0.075 (MPa)
